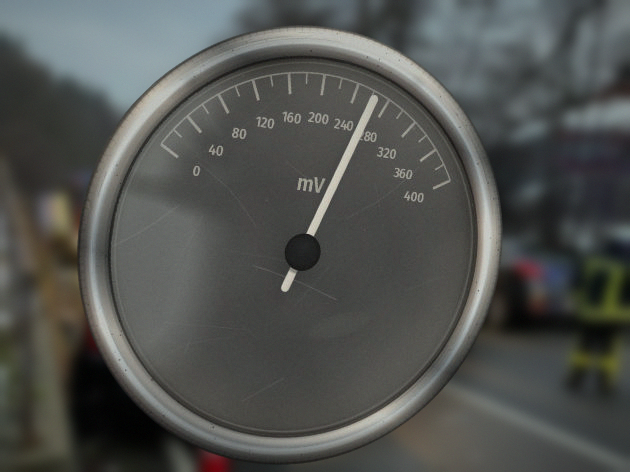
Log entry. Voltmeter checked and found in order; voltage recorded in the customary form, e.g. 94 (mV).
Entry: 260 (mV)
